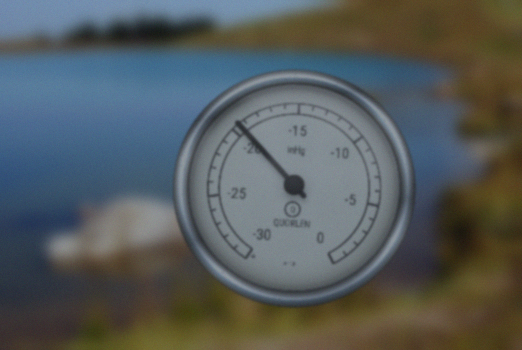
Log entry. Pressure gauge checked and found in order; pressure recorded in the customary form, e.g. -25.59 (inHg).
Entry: -19.5 (inHg)
